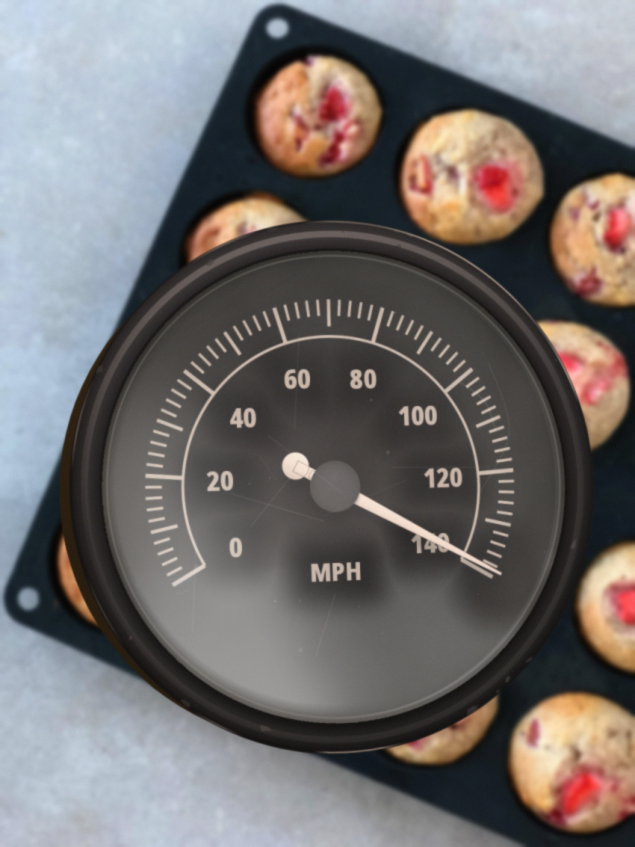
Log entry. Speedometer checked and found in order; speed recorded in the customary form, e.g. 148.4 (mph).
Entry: 139 (mph)
